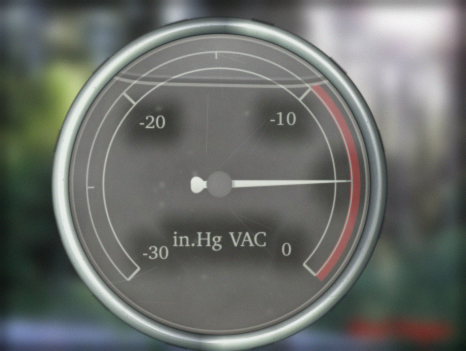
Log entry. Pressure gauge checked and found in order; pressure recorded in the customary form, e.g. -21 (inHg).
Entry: -5 (inHg)
